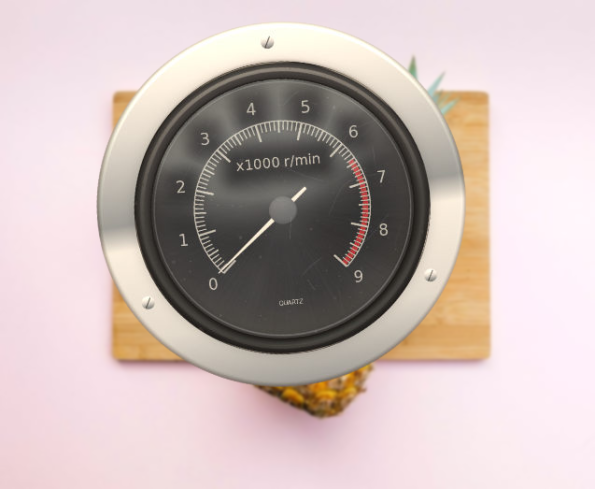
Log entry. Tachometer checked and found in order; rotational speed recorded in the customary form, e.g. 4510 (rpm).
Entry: 100 (rpm)
